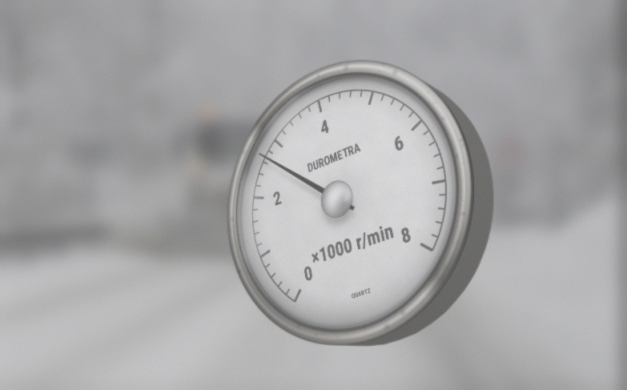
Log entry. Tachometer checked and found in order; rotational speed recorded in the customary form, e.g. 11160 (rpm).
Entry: 2700 (rpm)
